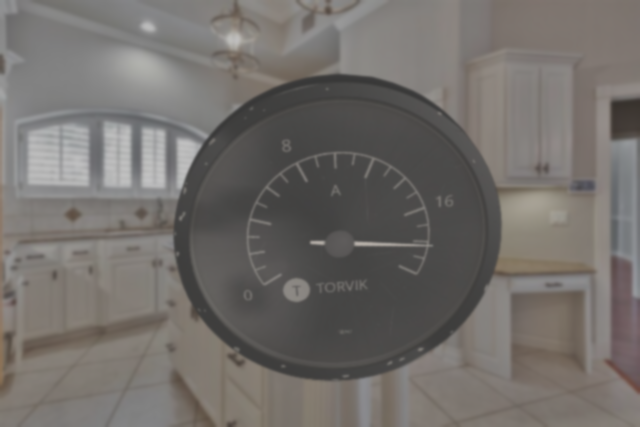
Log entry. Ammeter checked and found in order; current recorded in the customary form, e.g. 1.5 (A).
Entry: 18 (A)
